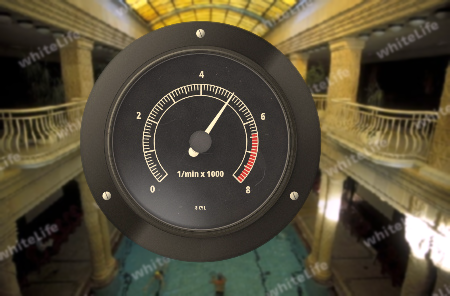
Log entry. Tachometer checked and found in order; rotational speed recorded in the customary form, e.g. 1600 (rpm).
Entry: 5000 (rpm)
